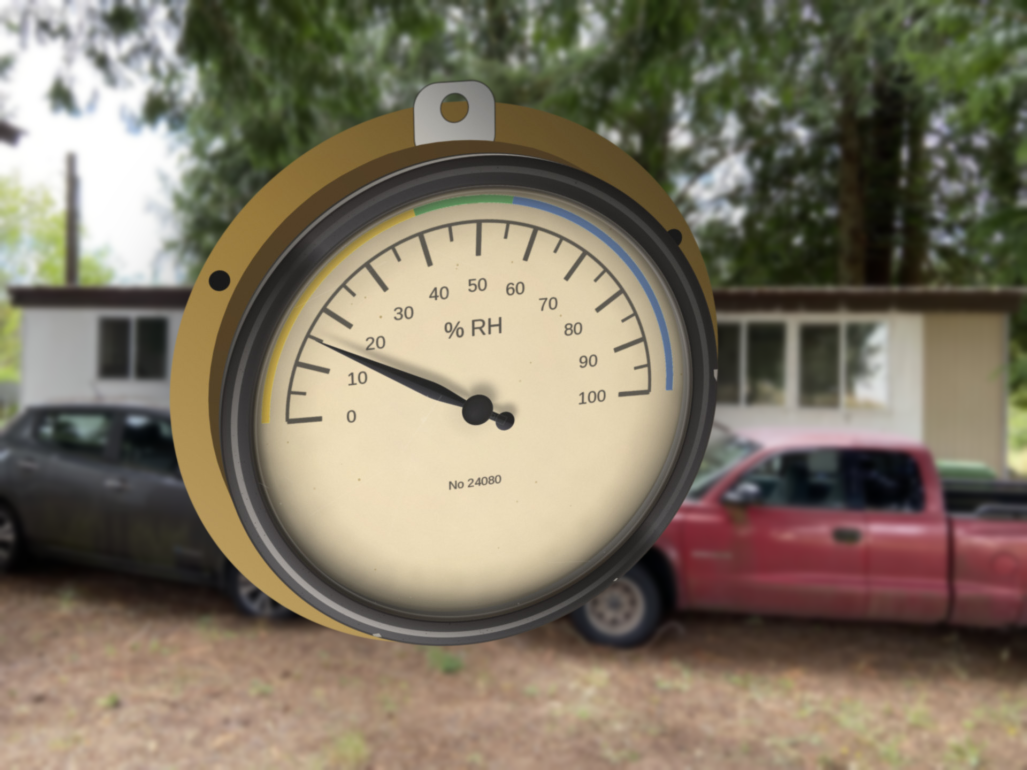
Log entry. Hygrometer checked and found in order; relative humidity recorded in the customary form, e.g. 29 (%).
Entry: 15 (%)
